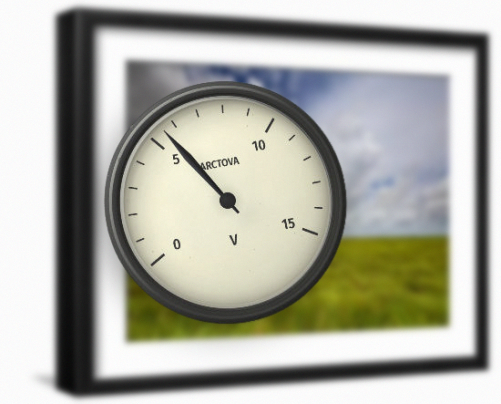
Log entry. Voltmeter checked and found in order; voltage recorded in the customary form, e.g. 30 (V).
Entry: 5.5 (V)
